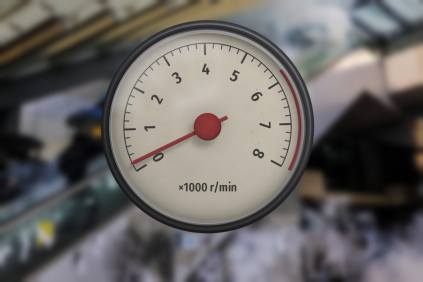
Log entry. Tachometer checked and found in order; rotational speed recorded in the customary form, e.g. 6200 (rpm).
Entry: 200 (rpm)
